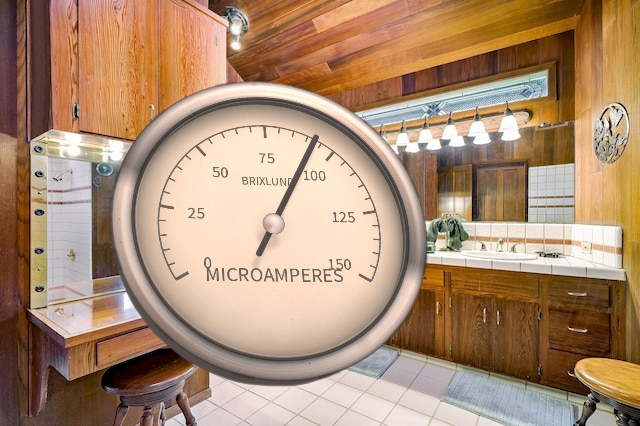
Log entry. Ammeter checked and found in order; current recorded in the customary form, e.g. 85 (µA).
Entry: 92.5 (µA)
